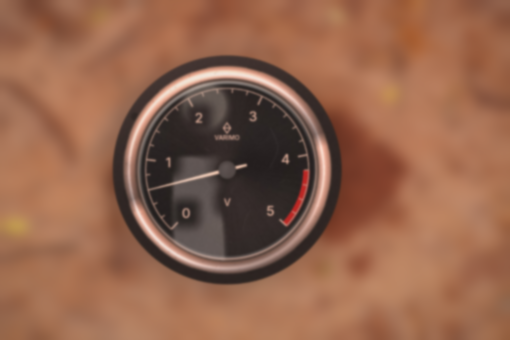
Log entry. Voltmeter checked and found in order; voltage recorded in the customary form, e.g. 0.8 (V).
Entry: 0.6 (V)
